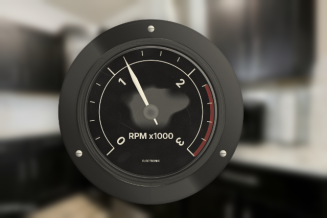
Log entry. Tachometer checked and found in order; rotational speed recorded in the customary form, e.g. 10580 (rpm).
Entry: 1200 (rpm)
